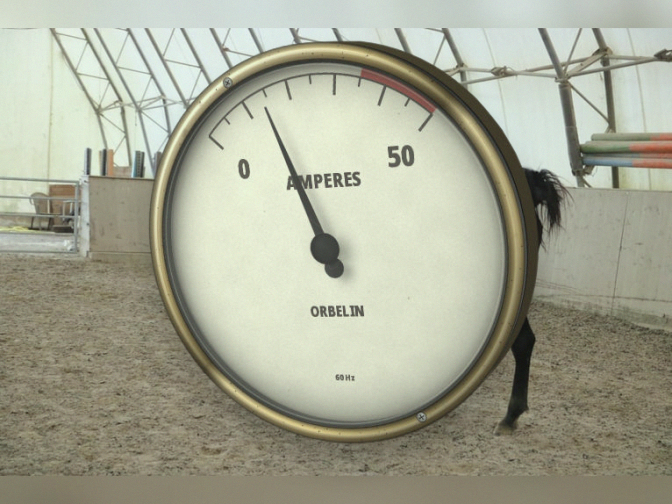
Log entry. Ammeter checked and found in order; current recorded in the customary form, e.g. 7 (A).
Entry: 15 (A)
